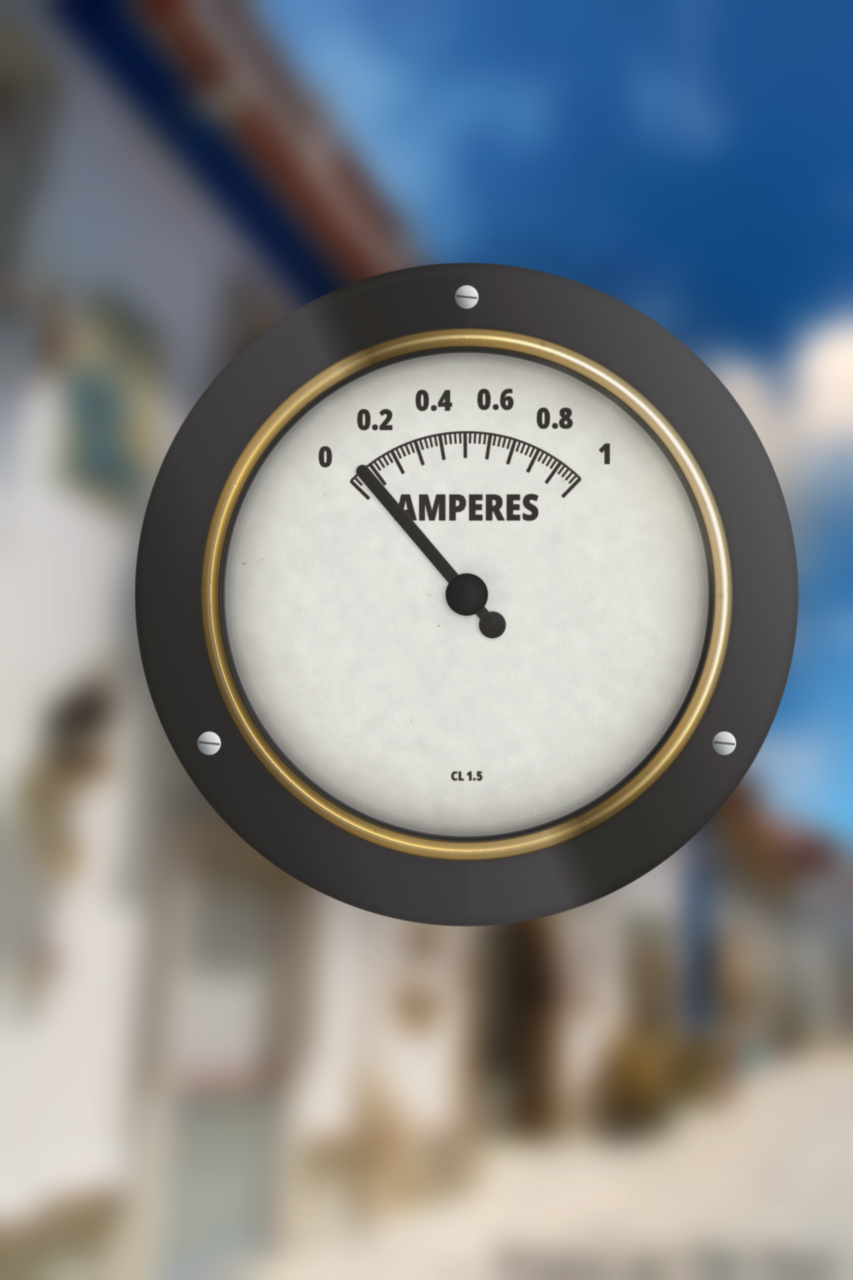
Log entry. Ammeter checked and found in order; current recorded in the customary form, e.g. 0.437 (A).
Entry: 0.06 (A)
